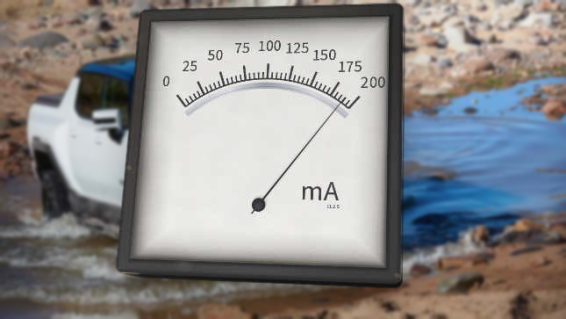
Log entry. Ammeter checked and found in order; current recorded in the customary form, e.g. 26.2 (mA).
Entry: 190 (mA)
